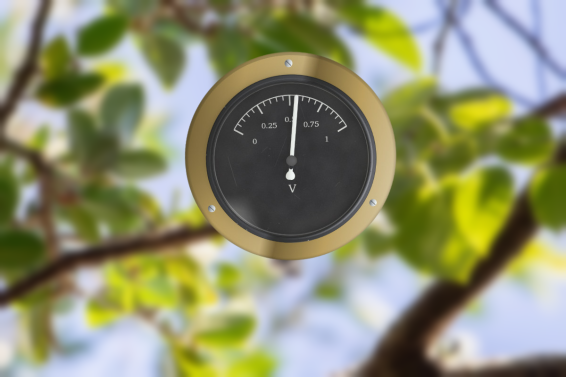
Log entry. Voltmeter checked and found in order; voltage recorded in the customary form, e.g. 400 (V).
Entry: 0.55 (V)
